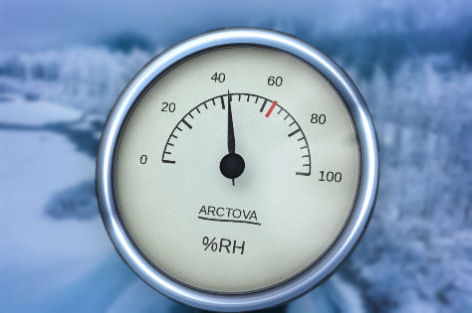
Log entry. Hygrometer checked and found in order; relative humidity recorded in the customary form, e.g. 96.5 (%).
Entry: 44 (%)
